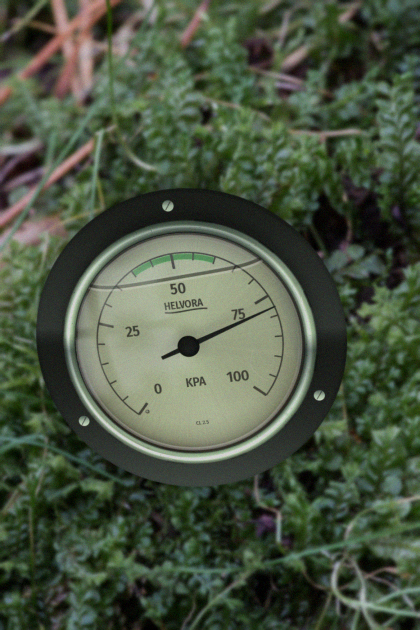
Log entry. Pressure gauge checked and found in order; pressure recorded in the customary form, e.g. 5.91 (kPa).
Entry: 77.5 (kPa)
